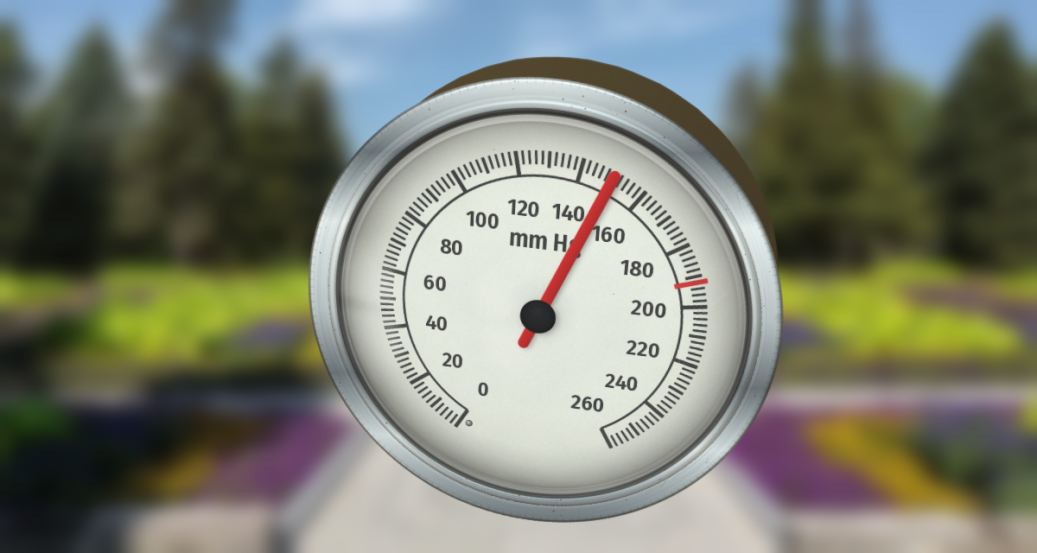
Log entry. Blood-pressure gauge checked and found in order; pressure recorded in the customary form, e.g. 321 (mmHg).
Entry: 150 (mmHg)
